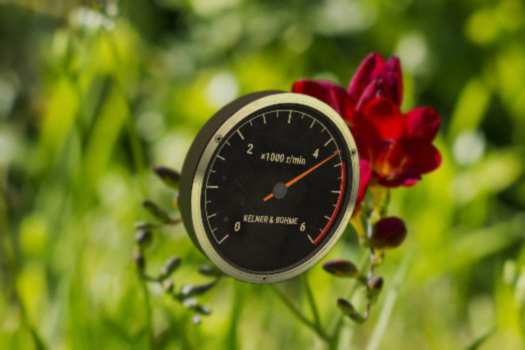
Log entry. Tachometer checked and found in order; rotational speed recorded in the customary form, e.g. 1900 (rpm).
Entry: 4250 (rpm)
